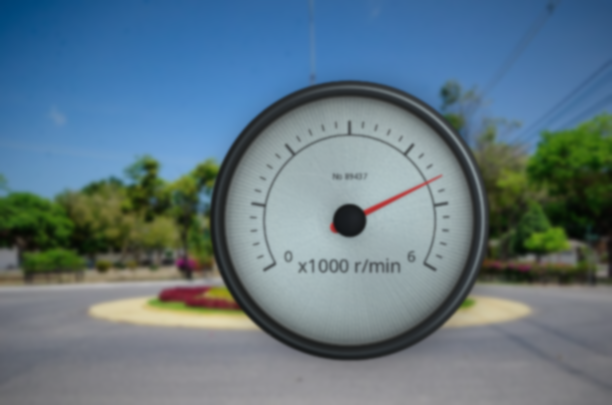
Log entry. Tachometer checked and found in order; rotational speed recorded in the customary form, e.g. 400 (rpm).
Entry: 4600 (rpm)
